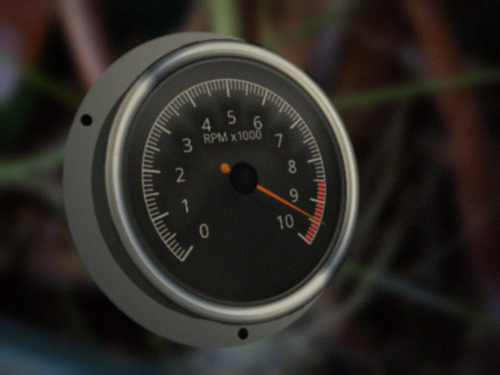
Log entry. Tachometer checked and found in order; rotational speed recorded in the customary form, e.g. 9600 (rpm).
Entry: 9500 (rpm)
